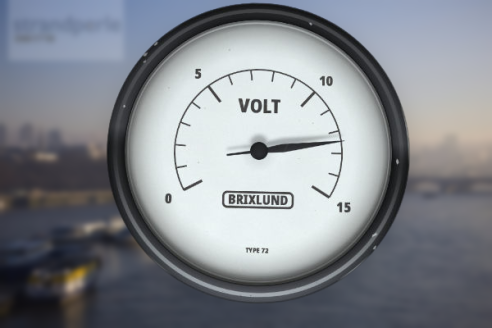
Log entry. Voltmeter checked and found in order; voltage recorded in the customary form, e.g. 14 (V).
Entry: 12.5 (V)
